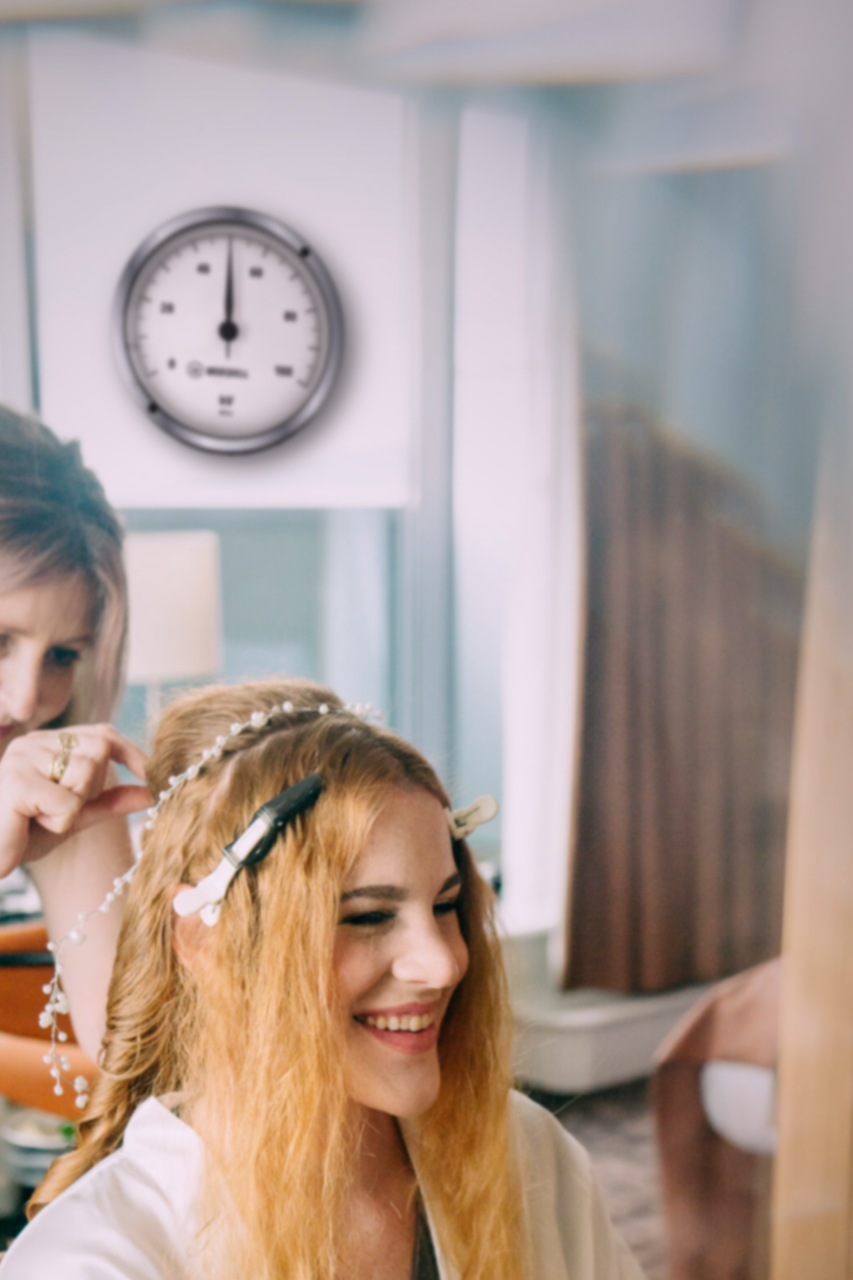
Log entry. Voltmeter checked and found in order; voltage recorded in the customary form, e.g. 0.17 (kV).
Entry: 50 (kV)
